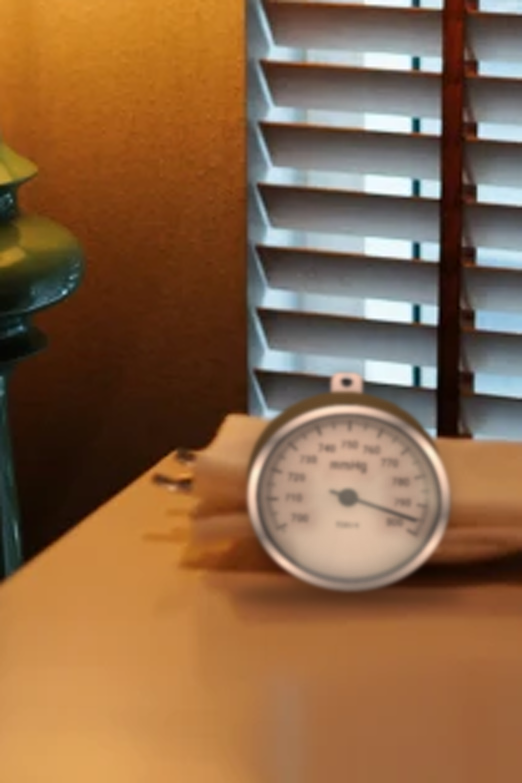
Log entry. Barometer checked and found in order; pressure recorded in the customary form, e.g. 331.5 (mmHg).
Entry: 795 (mmHg)
